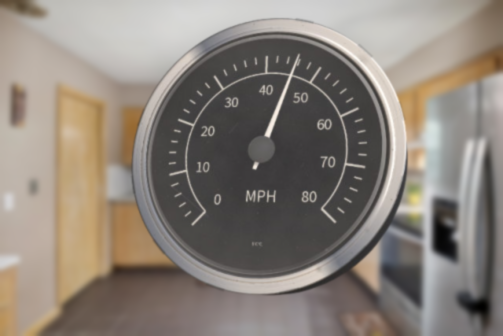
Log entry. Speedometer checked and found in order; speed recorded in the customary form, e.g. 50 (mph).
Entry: 46 (mph)
